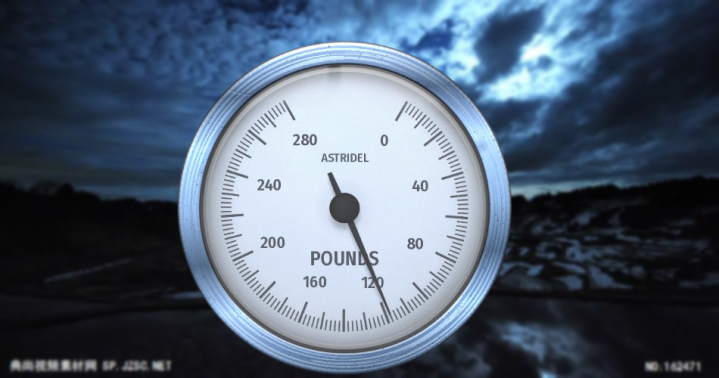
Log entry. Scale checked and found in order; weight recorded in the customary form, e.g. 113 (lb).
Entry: 118 (lb)
